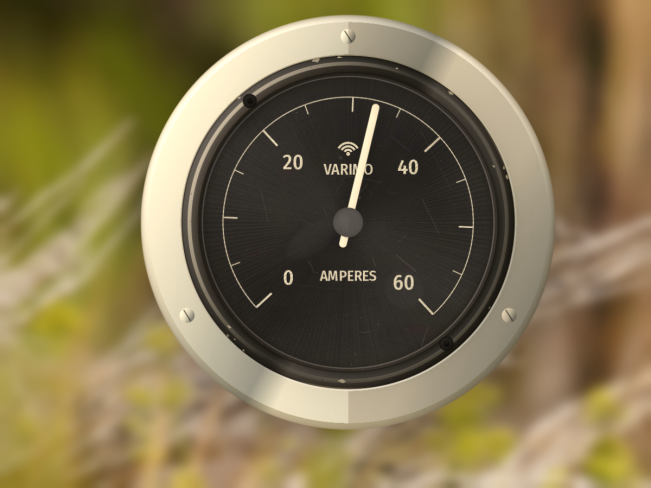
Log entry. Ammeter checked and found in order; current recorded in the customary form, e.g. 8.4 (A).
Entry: 32.5 (A)
